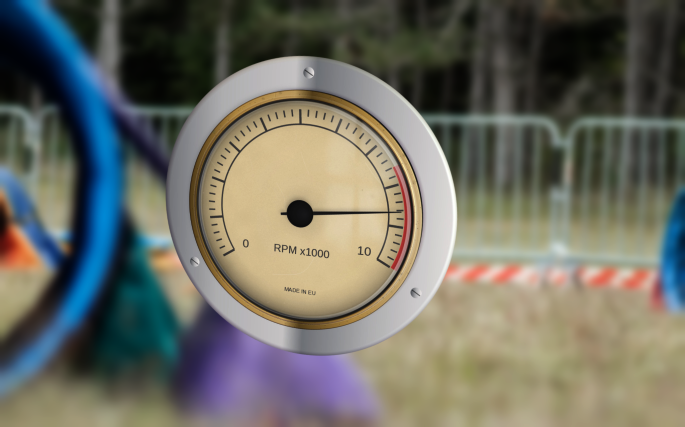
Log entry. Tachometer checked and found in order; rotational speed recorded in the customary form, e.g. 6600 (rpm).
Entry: 8600 (rpm)
